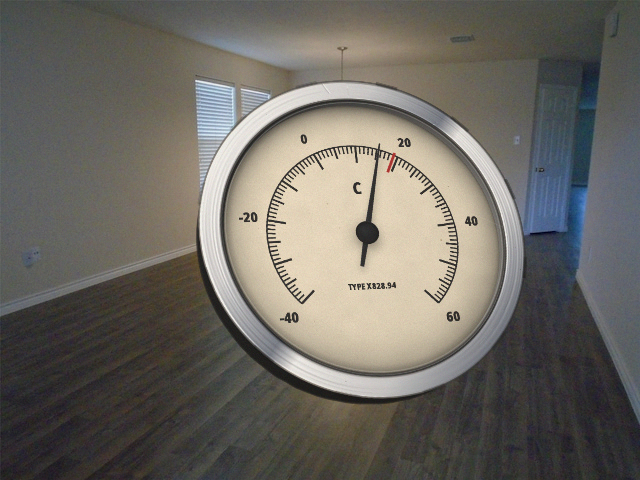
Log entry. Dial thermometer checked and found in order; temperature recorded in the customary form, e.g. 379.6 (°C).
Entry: 15 (°C)
